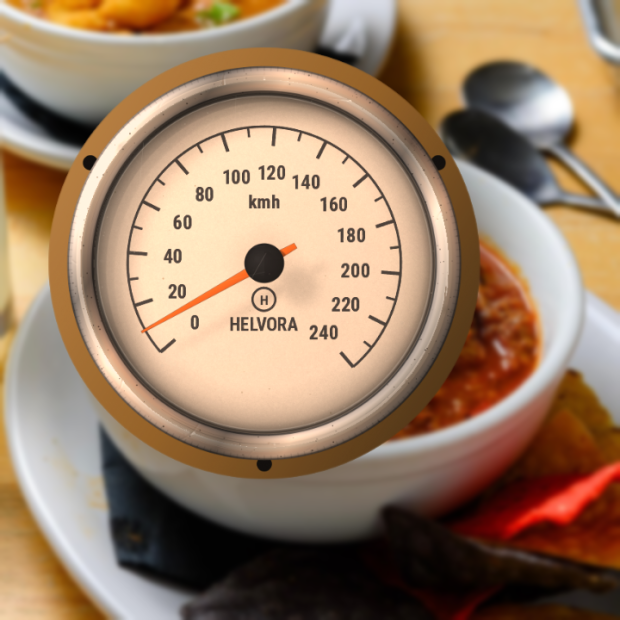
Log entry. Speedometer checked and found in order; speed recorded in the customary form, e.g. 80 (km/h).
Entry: 10 (km/h)
